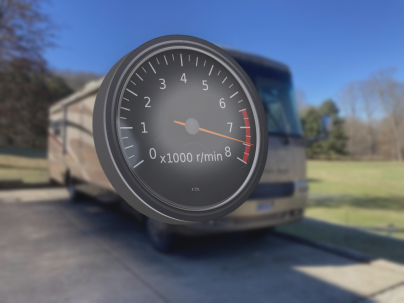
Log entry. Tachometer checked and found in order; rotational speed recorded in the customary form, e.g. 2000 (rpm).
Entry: 7500 (rpm)
